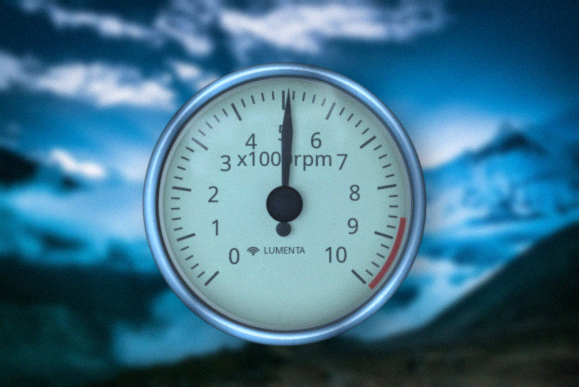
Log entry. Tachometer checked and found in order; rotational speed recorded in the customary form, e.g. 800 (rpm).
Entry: 5100 (rpm)
